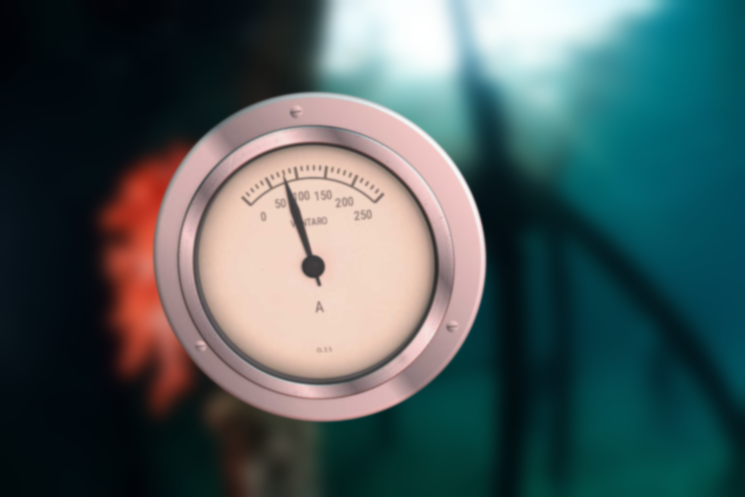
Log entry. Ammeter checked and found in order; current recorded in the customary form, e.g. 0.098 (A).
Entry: 80 (A)
